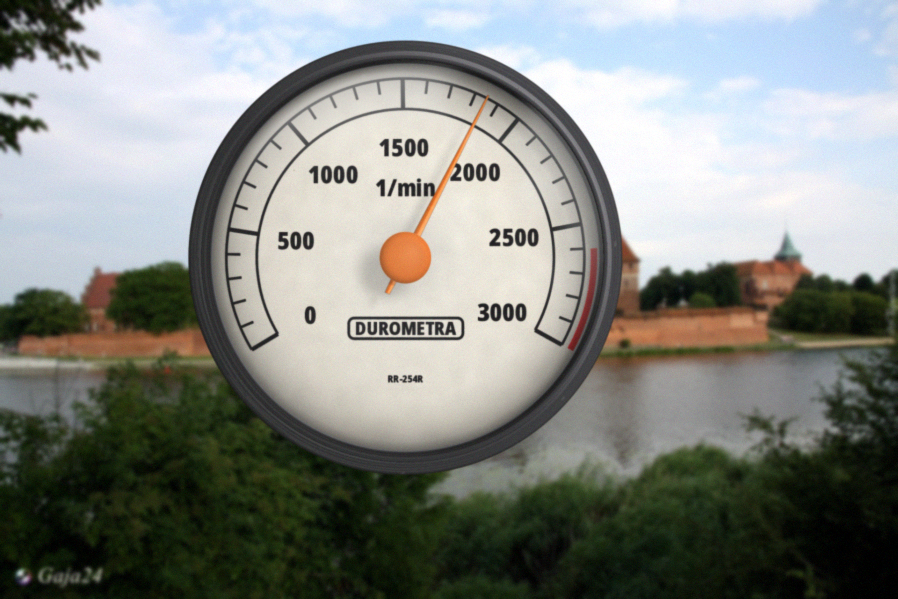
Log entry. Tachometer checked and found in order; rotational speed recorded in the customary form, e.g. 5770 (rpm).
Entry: 1850 (rpm)
